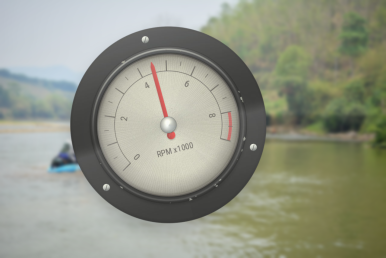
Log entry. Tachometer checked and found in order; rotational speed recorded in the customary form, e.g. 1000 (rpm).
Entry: 4500 (rpm)
